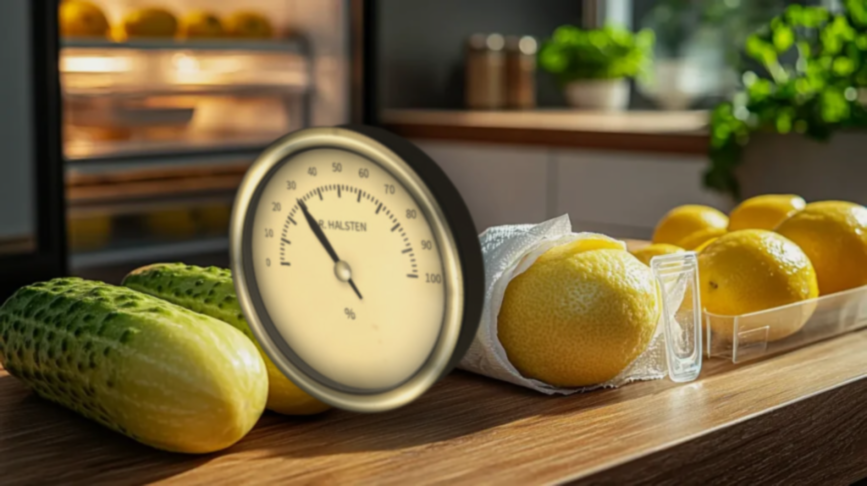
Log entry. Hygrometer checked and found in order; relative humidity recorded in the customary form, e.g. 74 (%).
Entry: 30 (%)
